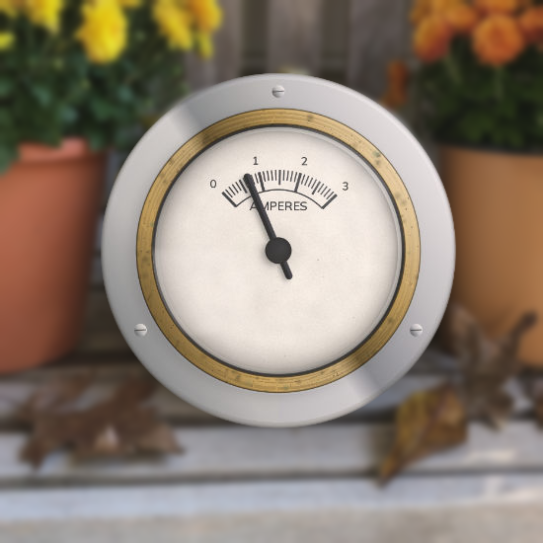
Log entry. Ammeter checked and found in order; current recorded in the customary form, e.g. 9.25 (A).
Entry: 0.7 (A)
